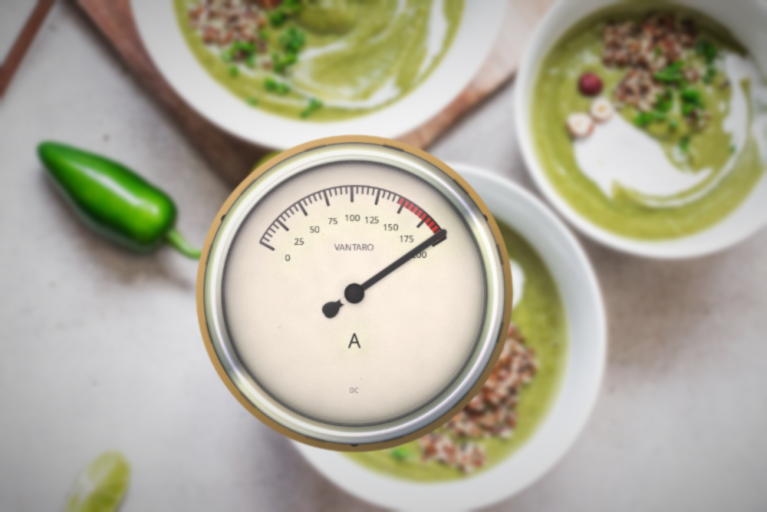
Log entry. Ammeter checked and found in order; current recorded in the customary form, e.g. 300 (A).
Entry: 195 (A)
